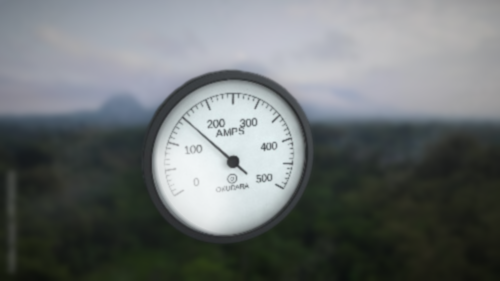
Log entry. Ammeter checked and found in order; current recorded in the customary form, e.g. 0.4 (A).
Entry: 150 (A)
